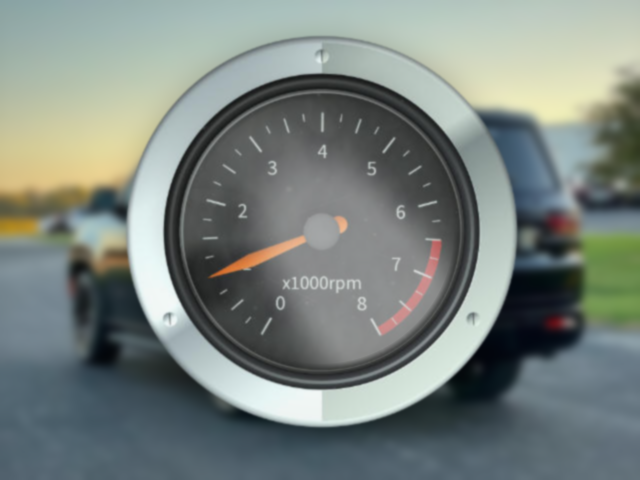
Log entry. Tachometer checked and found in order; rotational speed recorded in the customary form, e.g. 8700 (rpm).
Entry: 1000 (rpm)
